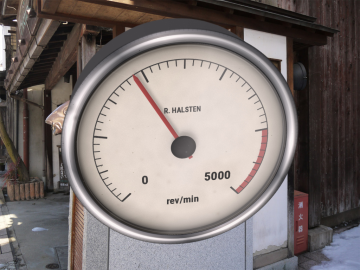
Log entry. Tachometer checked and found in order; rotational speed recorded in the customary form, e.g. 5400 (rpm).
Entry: 1900 (rpm)
